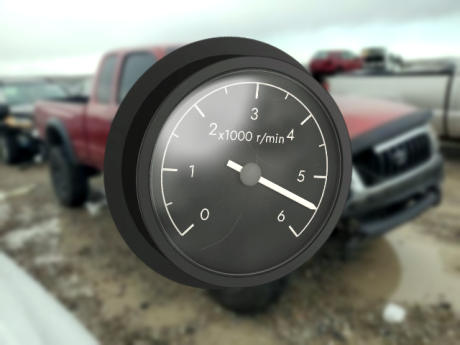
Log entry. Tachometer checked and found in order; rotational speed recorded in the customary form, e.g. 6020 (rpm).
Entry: 5500 (rpm)
